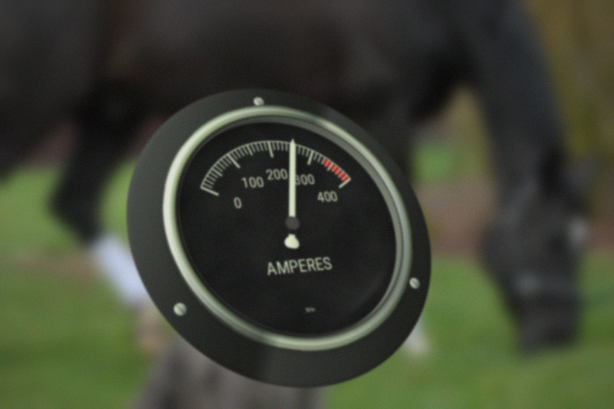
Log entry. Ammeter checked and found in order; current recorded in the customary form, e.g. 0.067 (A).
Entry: 250 (A)
